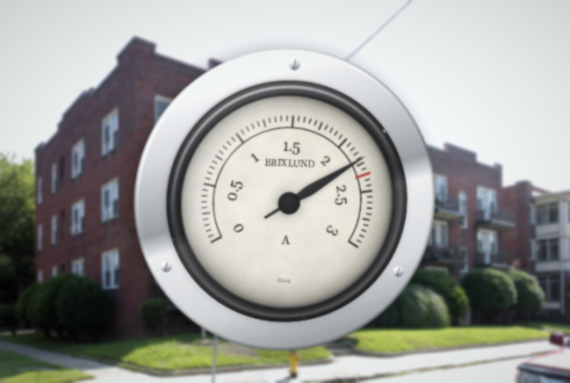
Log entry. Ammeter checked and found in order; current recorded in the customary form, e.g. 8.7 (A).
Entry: 2.2 (A)
